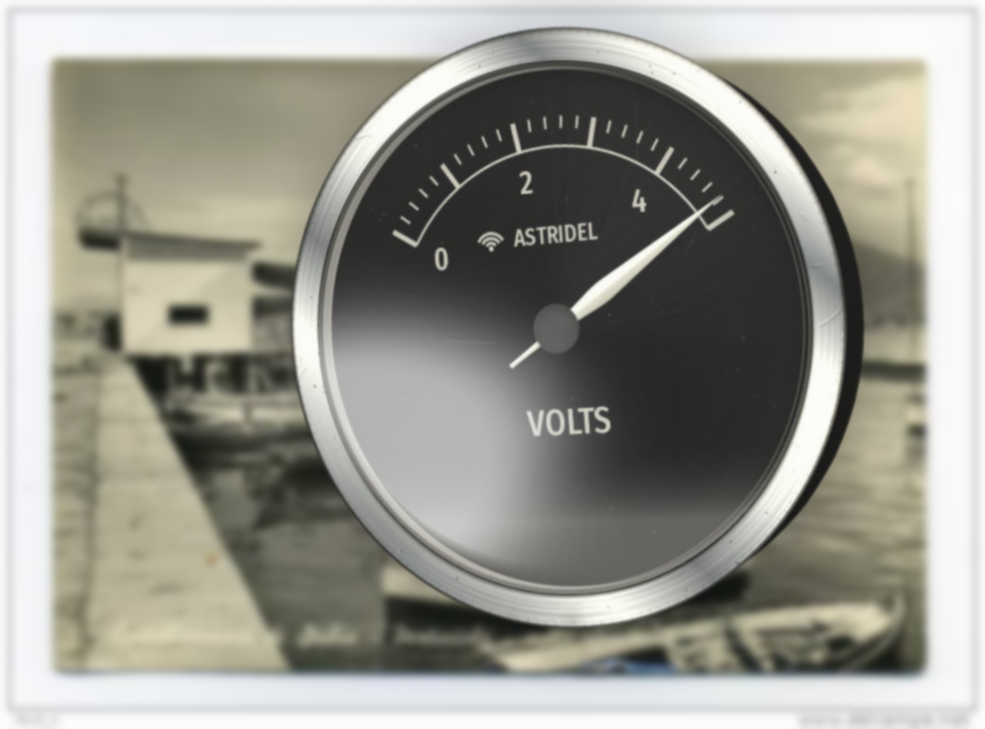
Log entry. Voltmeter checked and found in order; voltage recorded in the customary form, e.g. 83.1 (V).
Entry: 4.8 (V)
